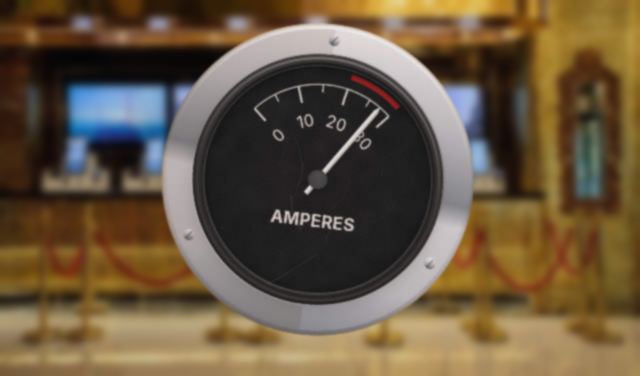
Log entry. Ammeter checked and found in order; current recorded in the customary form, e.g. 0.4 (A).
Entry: 27.5 (A)
